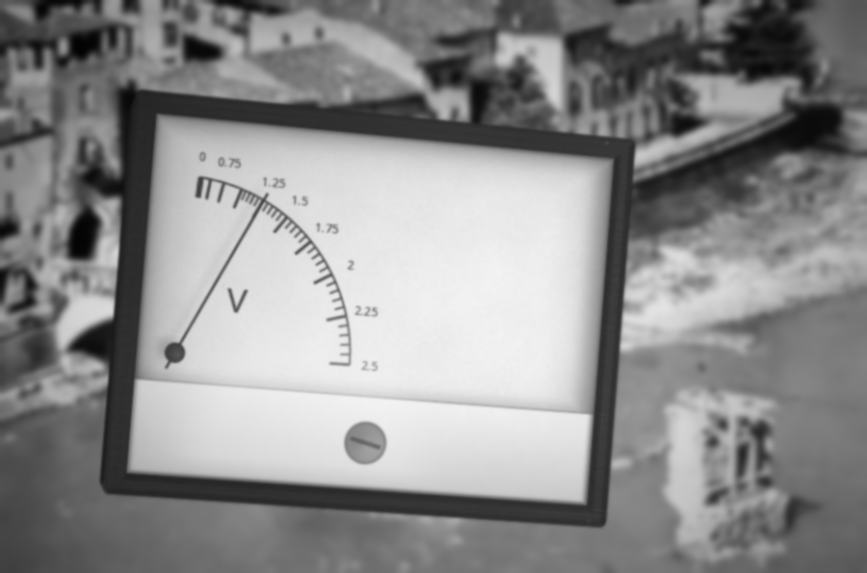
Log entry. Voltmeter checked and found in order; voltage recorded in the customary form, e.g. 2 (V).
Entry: 1.25 (V)
